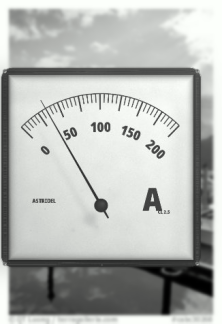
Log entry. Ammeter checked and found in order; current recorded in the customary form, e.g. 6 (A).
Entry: 35 (A)
